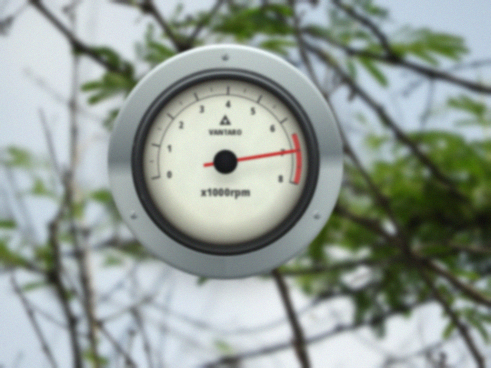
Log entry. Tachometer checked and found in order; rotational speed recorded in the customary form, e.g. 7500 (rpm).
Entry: 7000 (rpm)
